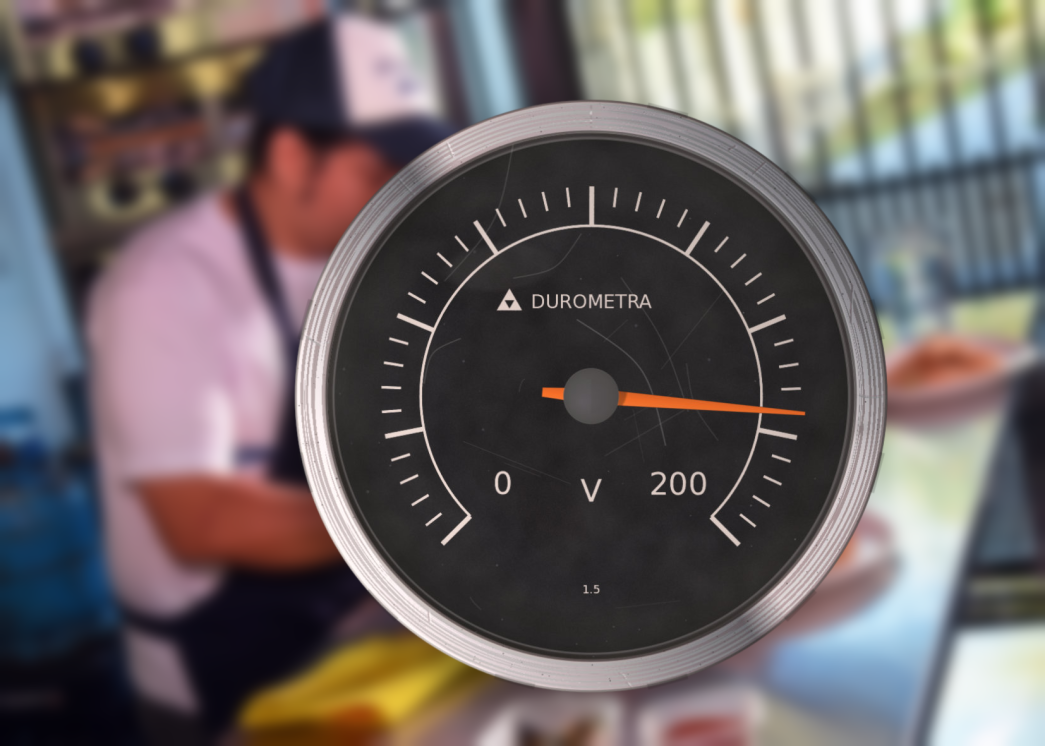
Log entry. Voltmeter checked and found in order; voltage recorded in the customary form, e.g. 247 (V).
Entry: 170 (V)
